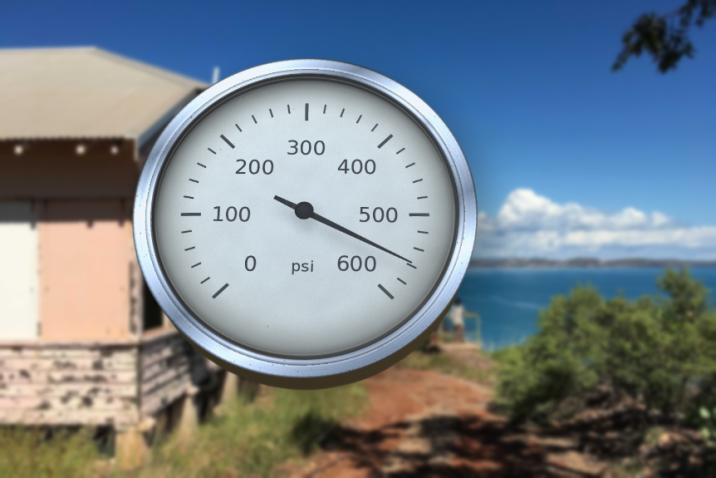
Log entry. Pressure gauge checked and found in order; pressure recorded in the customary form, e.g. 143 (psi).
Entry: 560 (psi)
